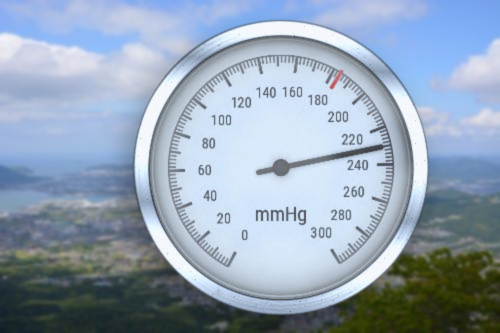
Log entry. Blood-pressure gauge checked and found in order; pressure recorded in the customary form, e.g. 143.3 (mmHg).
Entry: 230 (mmHg)
